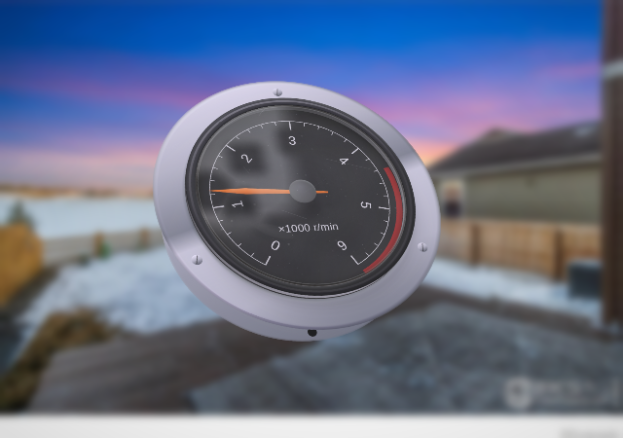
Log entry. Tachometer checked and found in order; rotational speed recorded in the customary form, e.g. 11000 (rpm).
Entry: 1200 (rpm)
